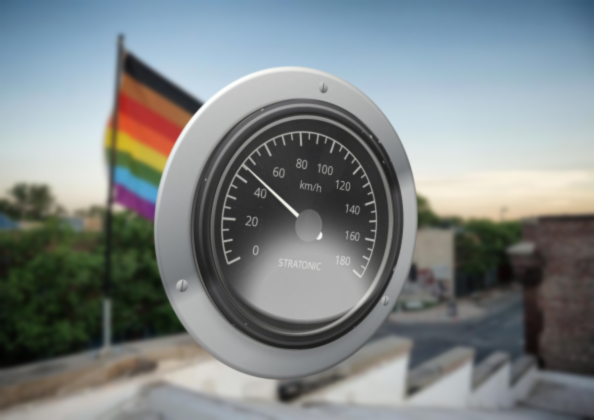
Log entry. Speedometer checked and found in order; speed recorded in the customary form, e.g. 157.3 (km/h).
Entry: 45 (km/h)
